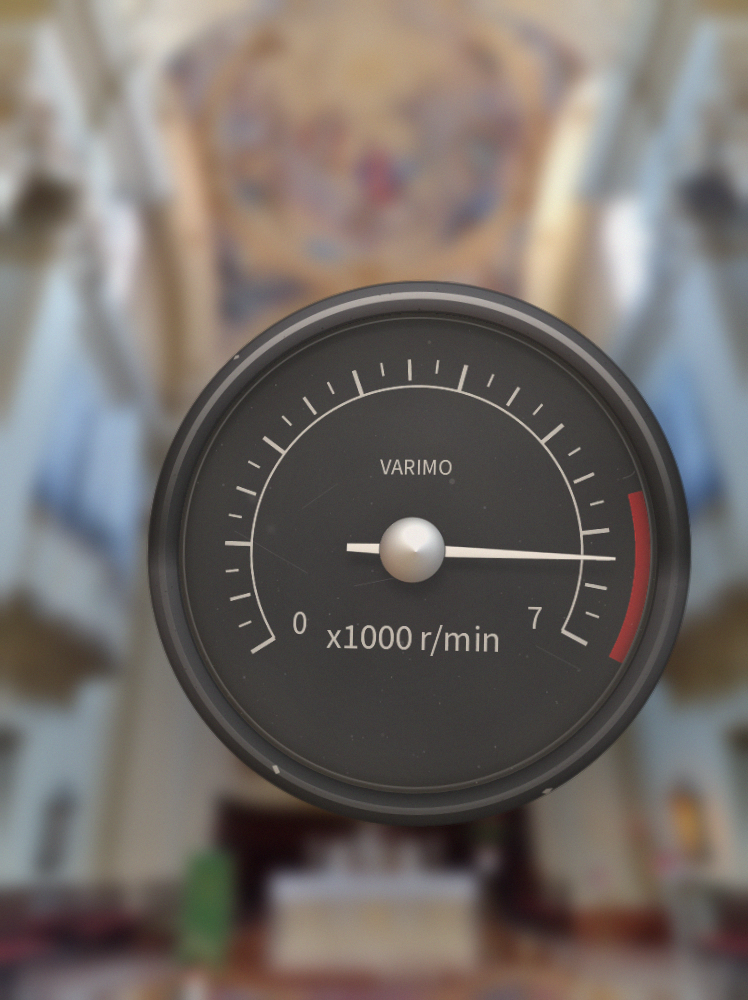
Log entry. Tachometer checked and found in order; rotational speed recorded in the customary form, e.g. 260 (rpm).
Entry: 6250 (rpm)
